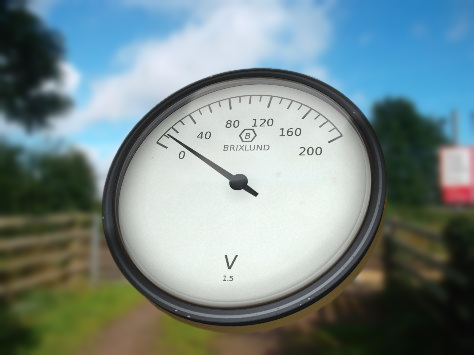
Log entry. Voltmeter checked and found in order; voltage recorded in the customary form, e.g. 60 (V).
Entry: 10 (V)
